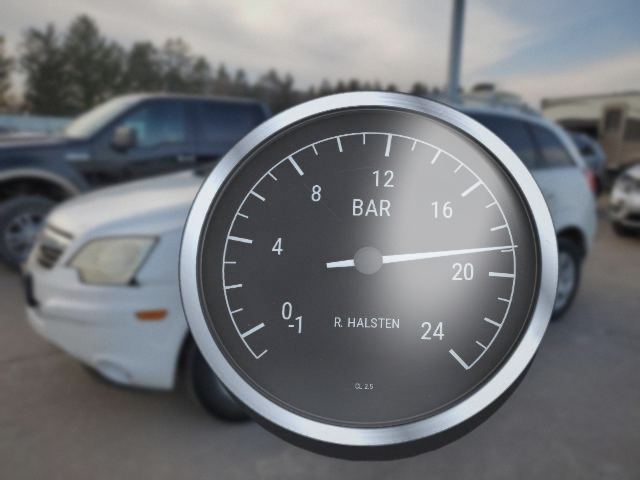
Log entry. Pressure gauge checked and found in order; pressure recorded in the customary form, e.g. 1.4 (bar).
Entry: 19 (bar)
